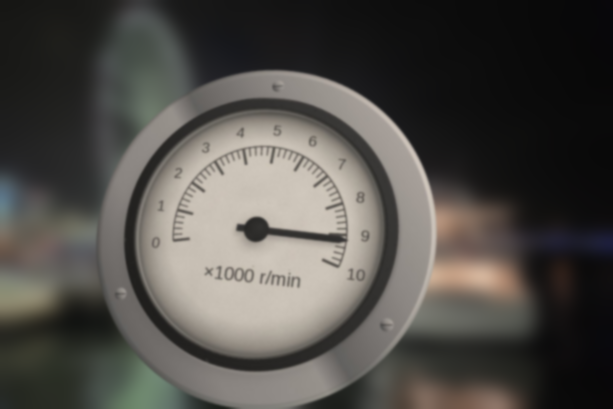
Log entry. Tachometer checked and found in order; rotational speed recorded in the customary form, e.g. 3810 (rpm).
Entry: 9200 (rpm)
